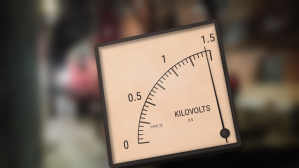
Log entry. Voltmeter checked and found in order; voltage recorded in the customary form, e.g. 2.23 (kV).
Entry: 1.45 (kV)
